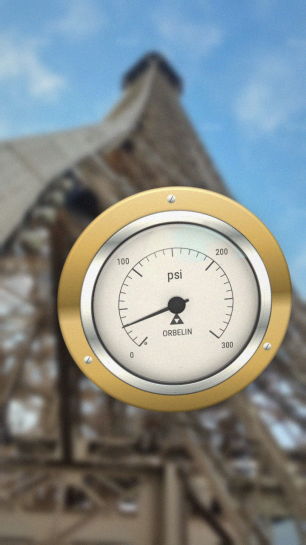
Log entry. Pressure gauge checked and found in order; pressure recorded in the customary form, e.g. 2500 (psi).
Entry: 30 (psi)
